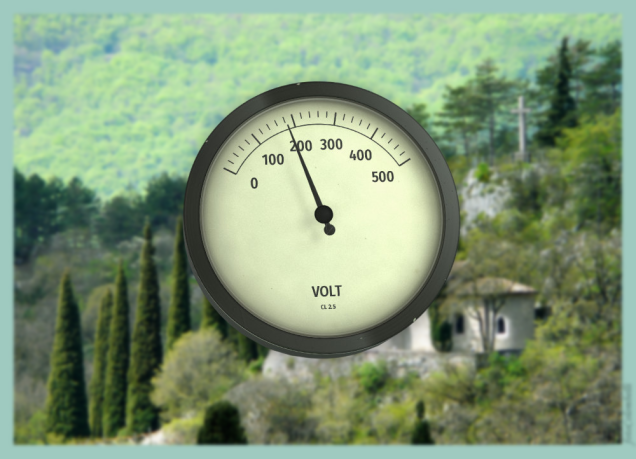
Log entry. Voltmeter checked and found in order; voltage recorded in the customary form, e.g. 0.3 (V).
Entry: 180 (V)
